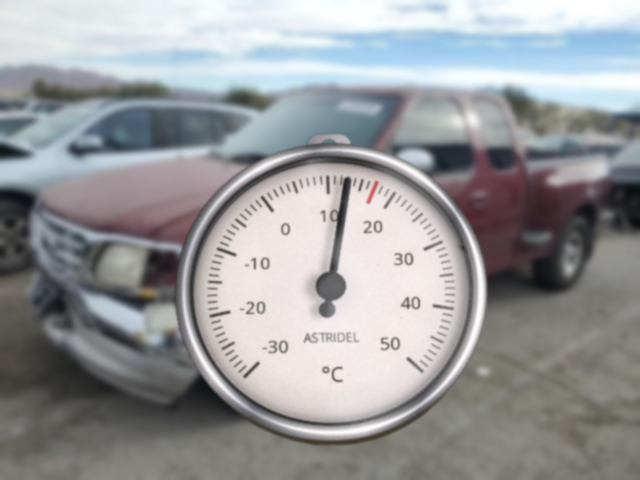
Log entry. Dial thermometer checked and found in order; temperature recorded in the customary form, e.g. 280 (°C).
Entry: 13 (°C)
